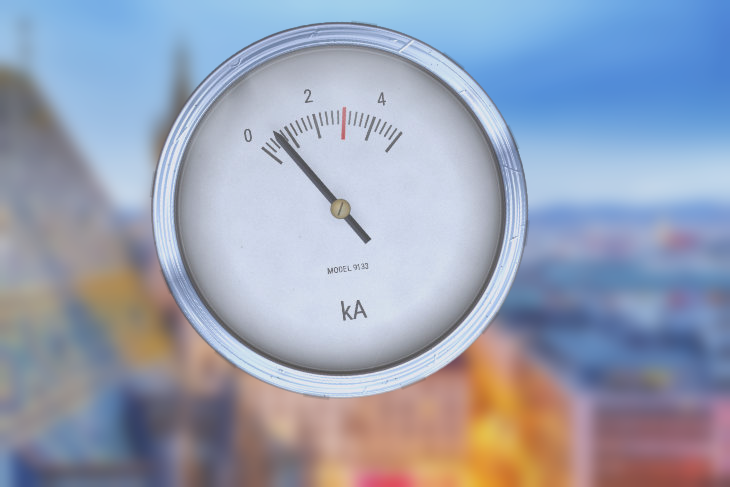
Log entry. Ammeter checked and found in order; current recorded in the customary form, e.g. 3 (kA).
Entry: 0.6 (kA)
